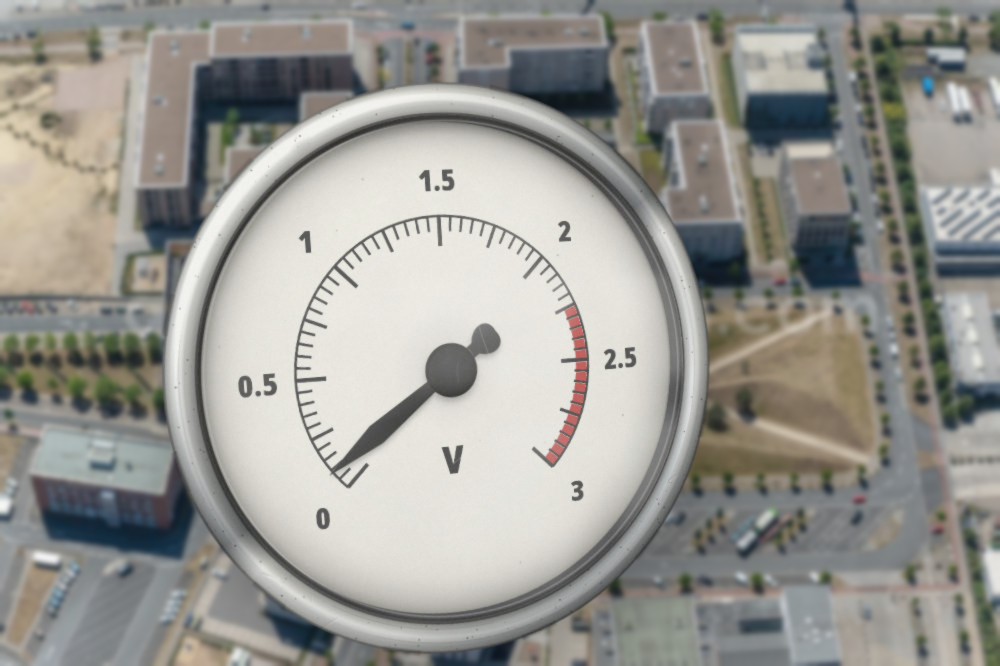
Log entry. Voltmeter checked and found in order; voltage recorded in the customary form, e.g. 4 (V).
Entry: 0.1 (V)
